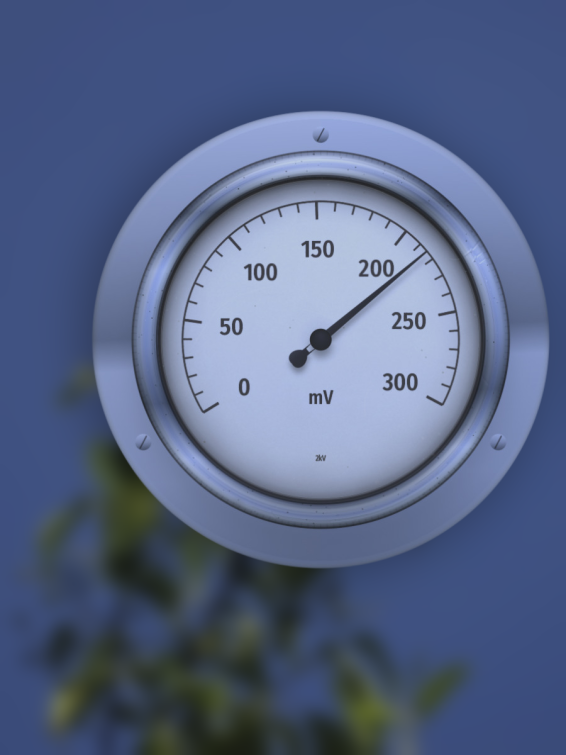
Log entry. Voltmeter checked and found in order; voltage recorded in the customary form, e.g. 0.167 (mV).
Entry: 215 (mV)
